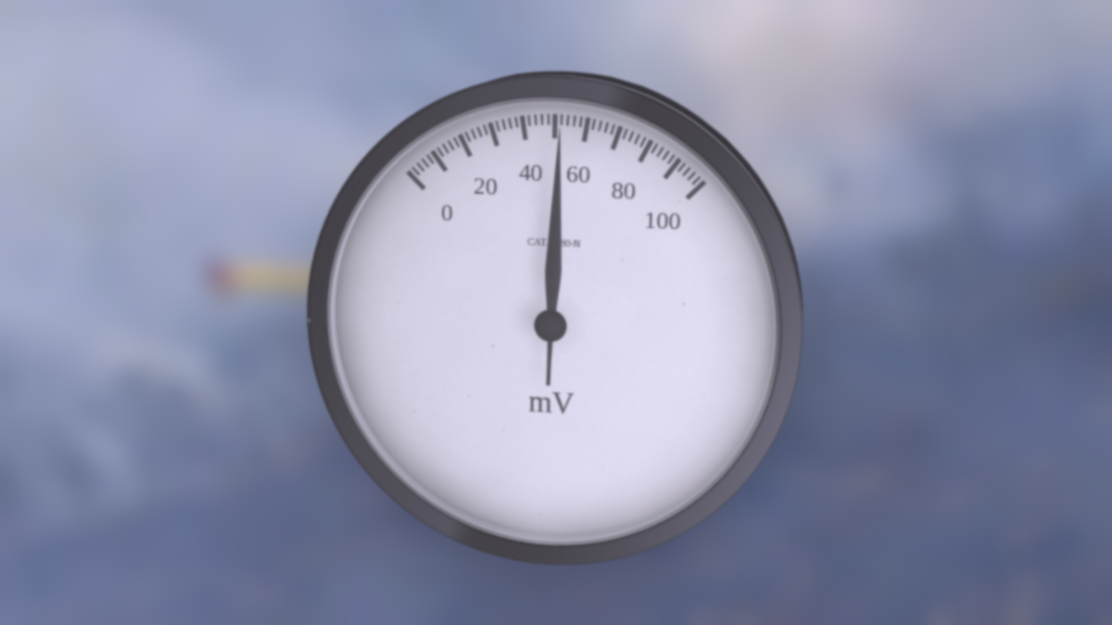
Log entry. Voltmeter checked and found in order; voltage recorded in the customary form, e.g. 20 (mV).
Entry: 52 (mV)
